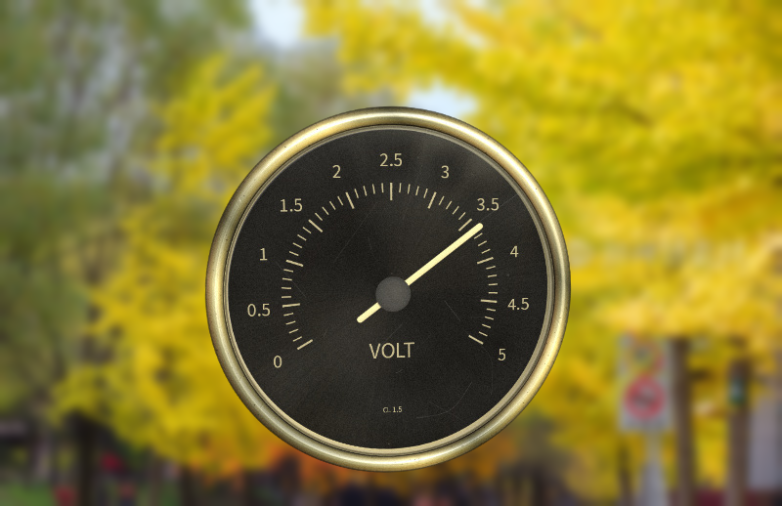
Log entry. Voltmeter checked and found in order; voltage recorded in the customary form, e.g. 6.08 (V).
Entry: 3.6 (V)
